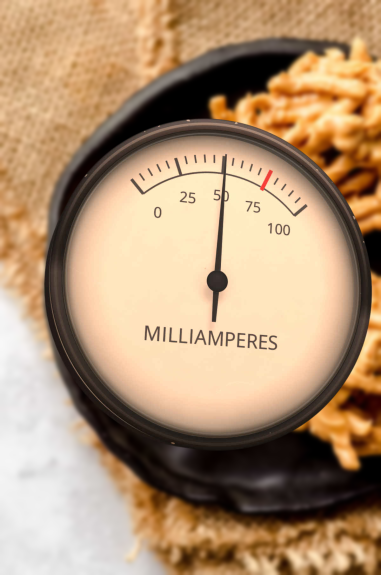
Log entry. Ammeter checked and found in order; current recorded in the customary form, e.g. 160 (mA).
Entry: 50 (mA)
